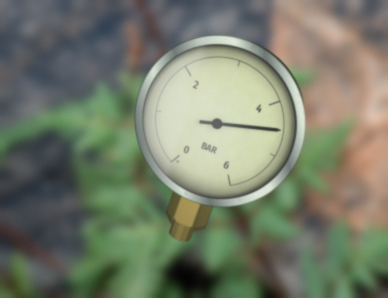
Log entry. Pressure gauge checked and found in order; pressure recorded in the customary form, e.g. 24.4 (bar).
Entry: 4.5 (bar)
